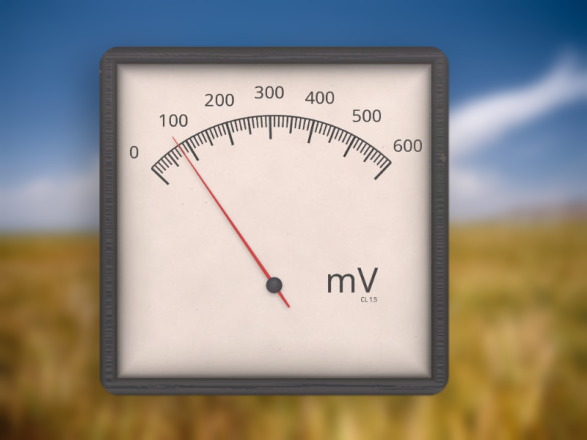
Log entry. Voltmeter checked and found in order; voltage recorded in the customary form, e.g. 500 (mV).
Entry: 80 (mV)
